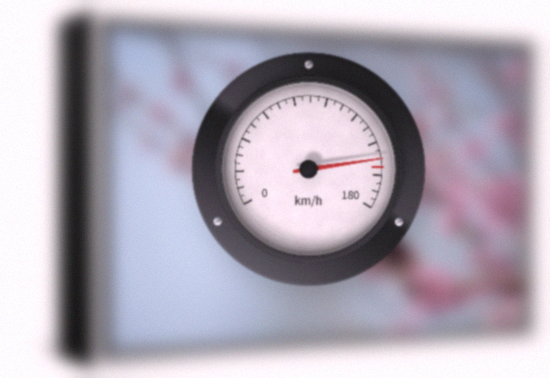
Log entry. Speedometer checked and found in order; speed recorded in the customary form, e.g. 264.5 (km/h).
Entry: 150 (km/h)
